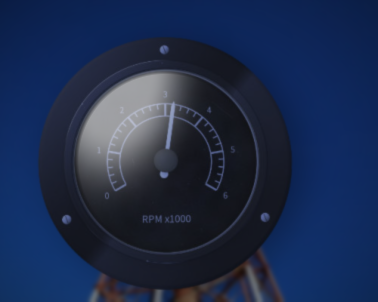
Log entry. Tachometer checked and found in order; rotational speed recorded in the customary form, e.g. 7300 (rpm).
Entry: 3200 (rpm)
